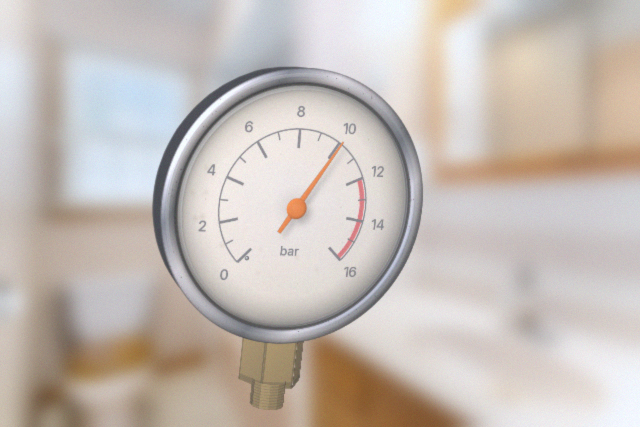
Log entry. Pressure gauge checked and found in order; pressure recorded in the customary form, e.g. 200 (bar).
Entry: 10 (bar)
